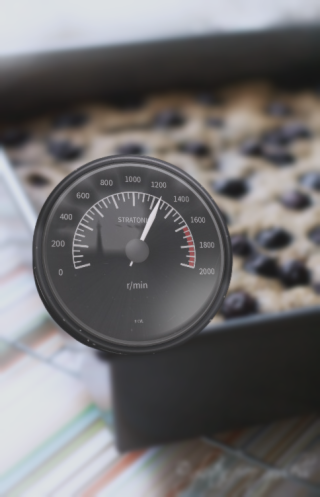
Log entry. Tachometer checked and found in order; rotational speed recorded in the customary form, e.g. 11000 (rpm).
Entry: 1250 (rpm)
